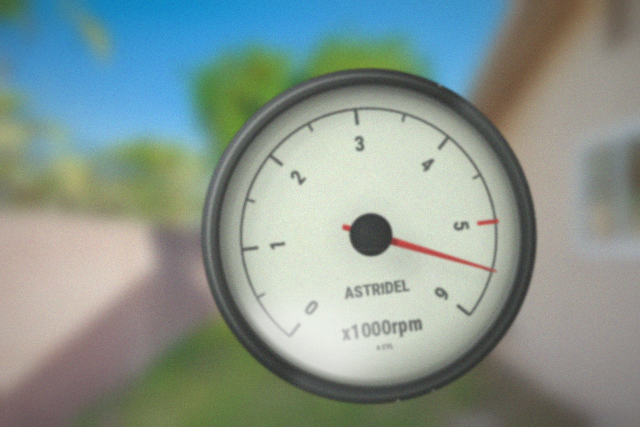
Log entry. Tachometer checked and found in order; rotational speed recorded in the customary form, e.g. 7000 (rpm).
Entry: 5500 (rpm)
